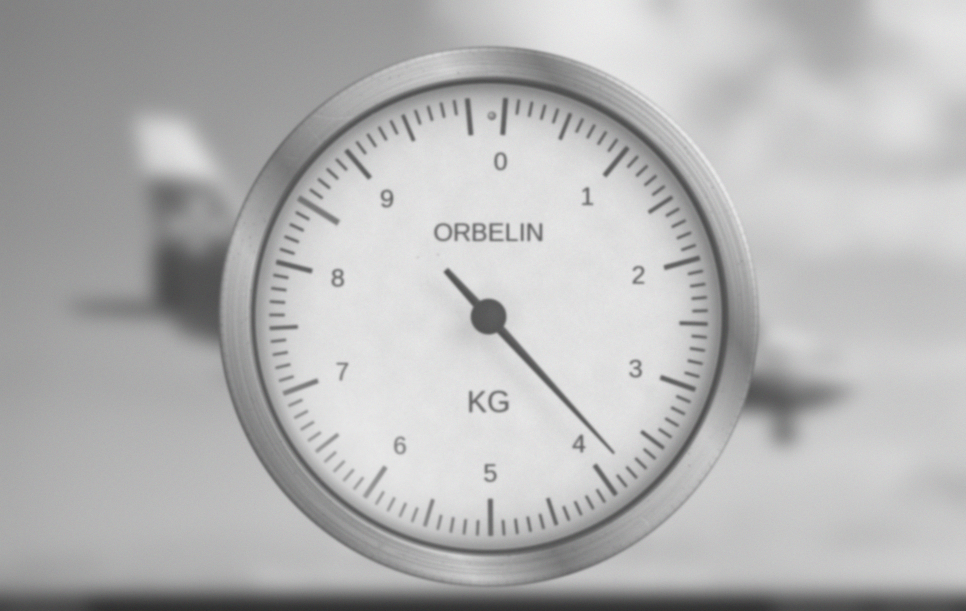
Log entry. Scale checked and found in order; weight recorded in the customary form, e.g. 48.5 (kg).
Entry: 3.8 (kg)
